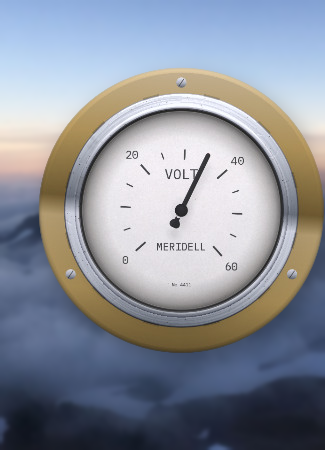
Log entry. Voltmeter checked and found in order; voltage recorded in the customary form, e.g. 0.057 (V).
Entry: 35 (V)
